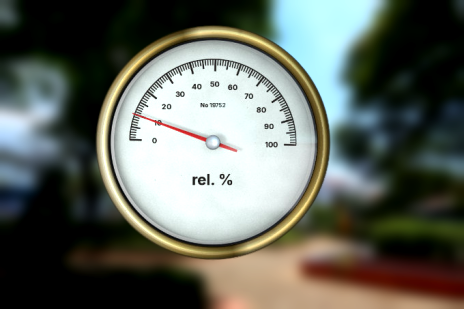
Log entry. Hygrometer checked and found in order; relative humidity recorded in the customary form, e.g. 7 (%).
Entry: 10 (%)
